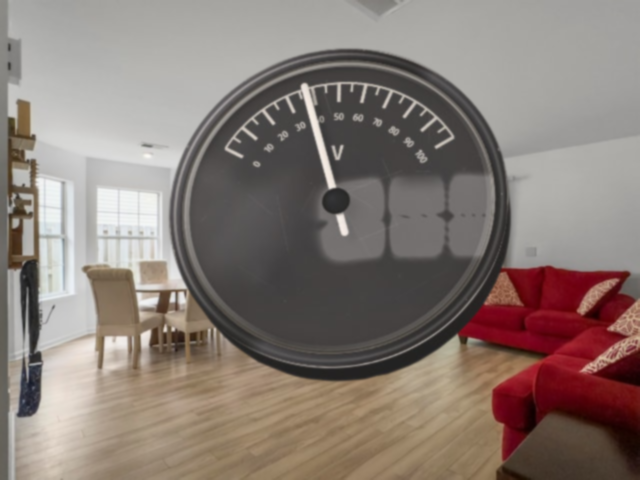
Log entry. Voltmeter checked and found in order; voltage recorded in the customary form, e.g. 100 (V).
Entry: 37.5 (V)
